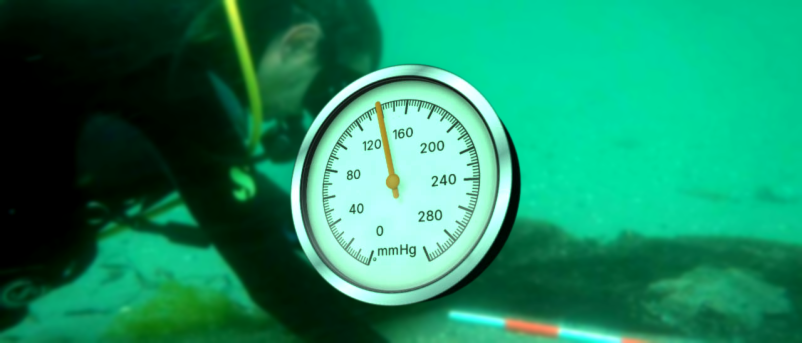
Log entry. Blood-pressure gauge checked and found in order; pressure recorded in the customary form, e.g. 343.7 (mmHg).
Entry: 140 (mmHg)
